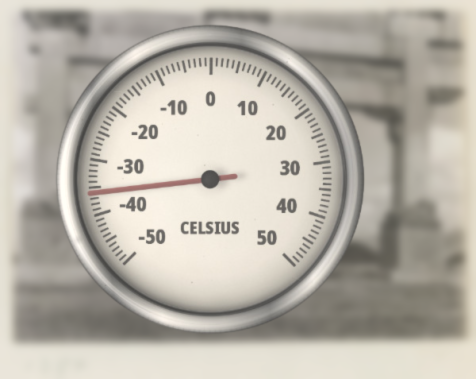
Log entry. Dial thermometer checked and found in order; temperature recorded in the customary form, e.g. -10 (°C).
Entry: -36 (°C)
